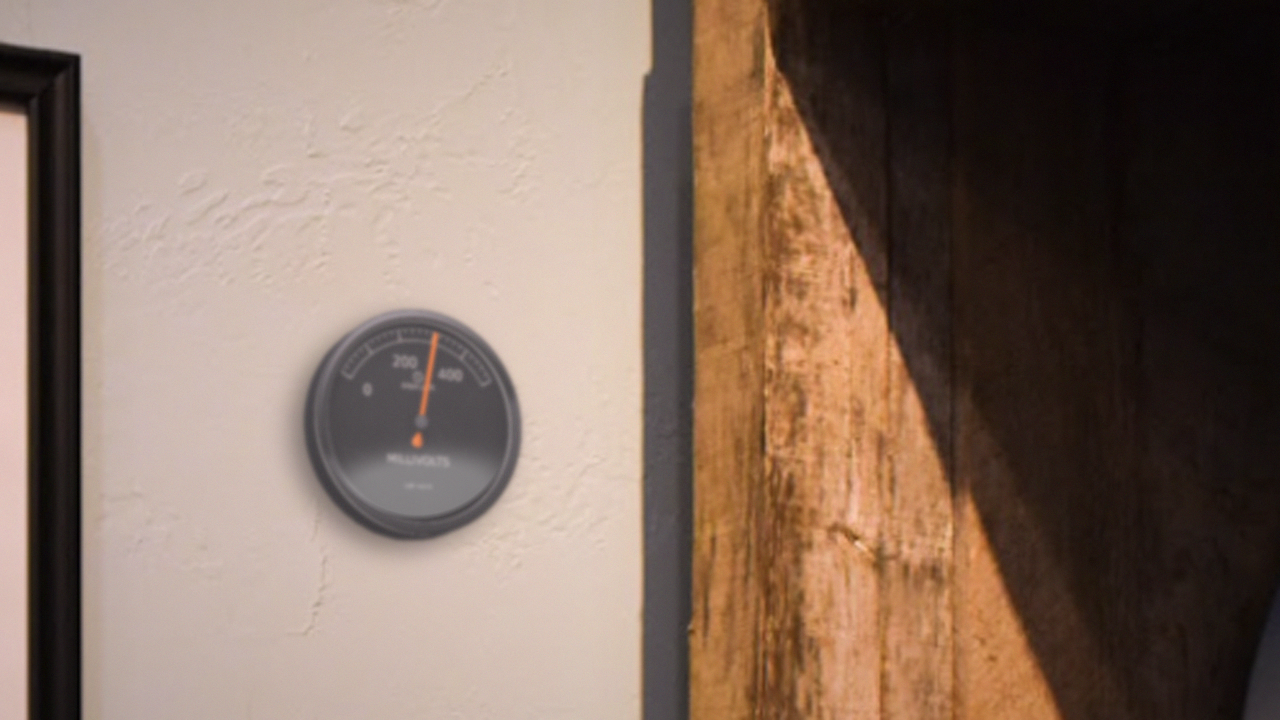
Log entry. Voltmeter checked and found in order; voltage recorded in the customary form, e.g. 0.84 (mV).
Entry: 300 (mV)
